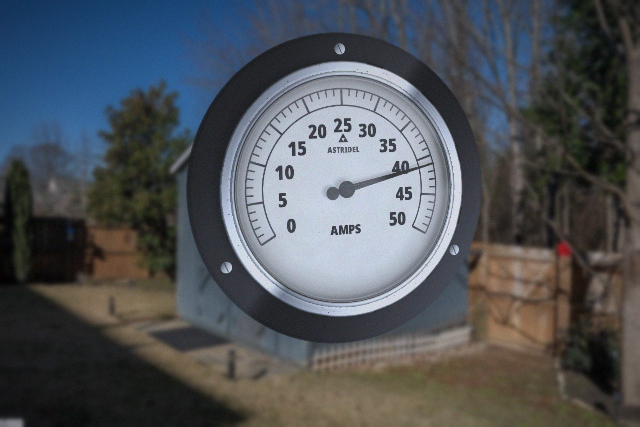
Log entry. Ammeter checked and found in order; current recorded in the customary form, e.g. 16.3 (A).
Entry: 41 (A)
